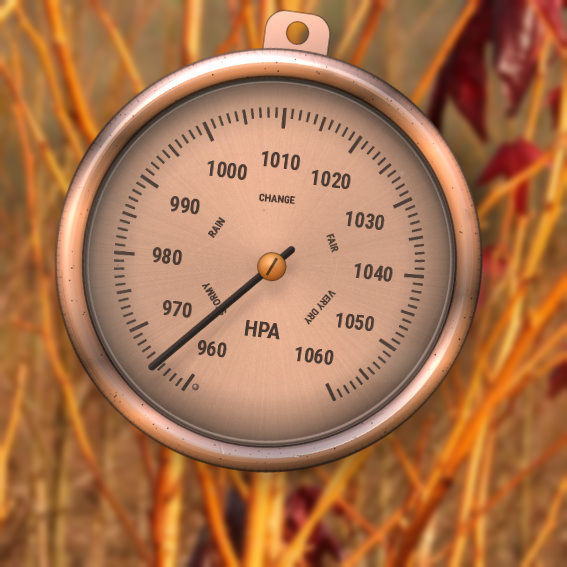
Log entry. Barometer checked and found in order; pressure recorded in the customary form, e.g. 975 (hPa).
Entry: 965 (hPa)
